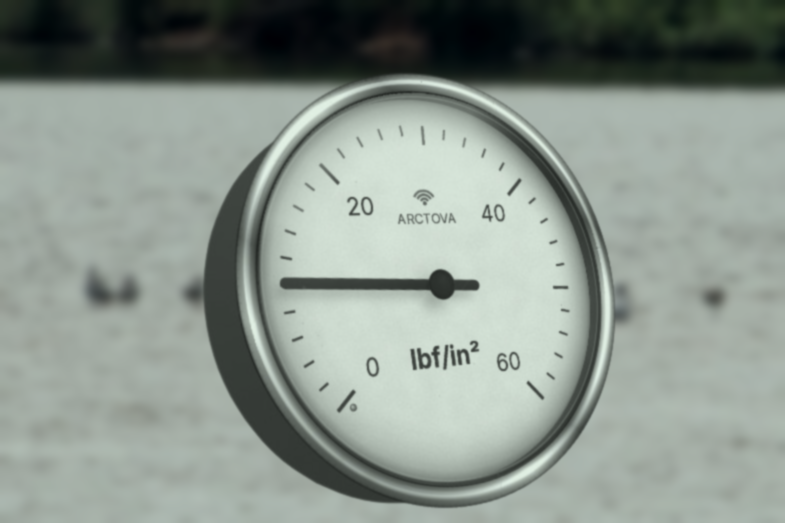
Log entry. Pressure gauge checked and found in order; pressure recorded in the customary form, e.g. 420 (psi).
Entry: 10 (psi)
